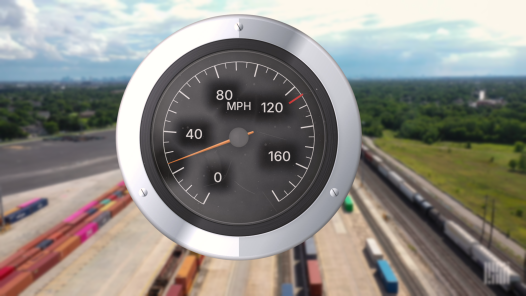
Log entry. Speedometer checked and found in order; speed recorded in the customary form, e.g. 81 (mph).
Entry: 25 (mph)
